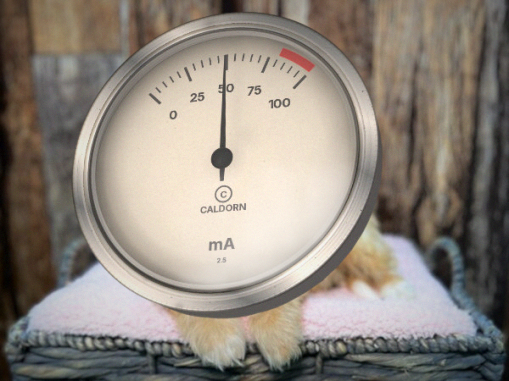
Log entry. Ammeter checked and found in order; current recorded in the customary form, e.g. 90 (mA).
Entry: 50 (mA)
